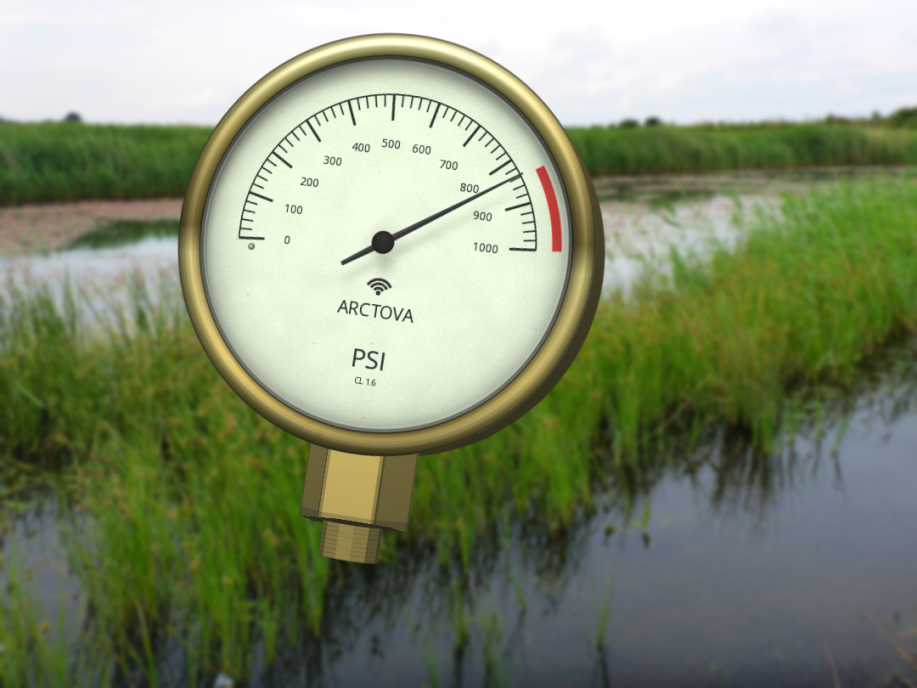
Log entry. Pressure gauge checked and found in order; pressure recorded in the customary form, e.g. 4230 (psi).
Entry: 840 (psi)
